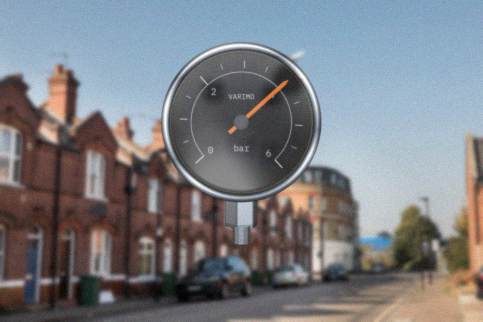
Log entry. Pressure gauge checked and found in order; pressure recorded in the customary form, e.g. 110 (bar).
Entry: 4 (bar)
